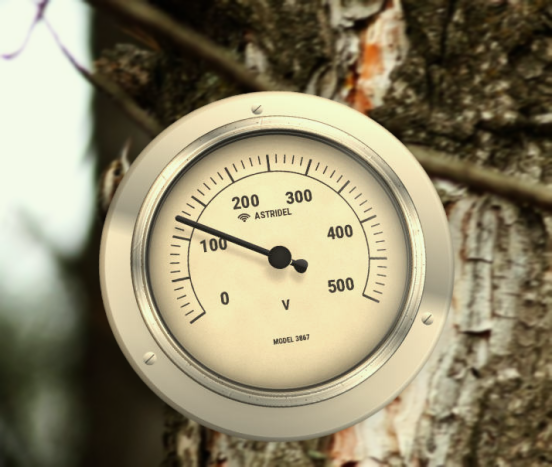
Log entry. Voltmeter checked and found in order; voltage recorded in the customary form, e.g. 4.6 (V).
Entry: 120 (V)
